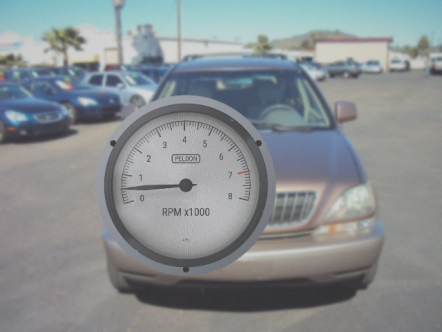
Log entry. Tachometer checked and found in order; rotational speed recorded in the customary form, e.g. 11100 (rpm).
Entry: 500 (rpm)
